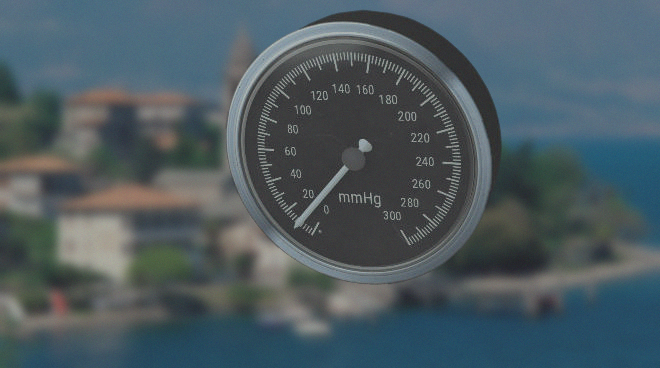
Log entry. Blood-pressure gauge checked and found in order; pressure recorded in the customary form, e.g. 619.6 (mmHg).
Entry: 10 (mmHg)
